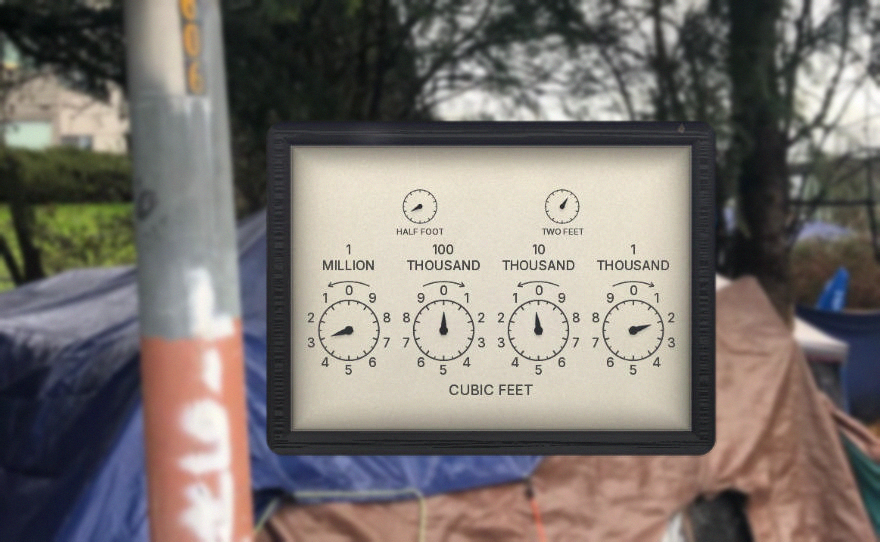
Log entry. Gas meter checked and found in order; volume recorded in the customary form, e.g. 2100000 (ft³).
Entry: 300200 (ft³)
